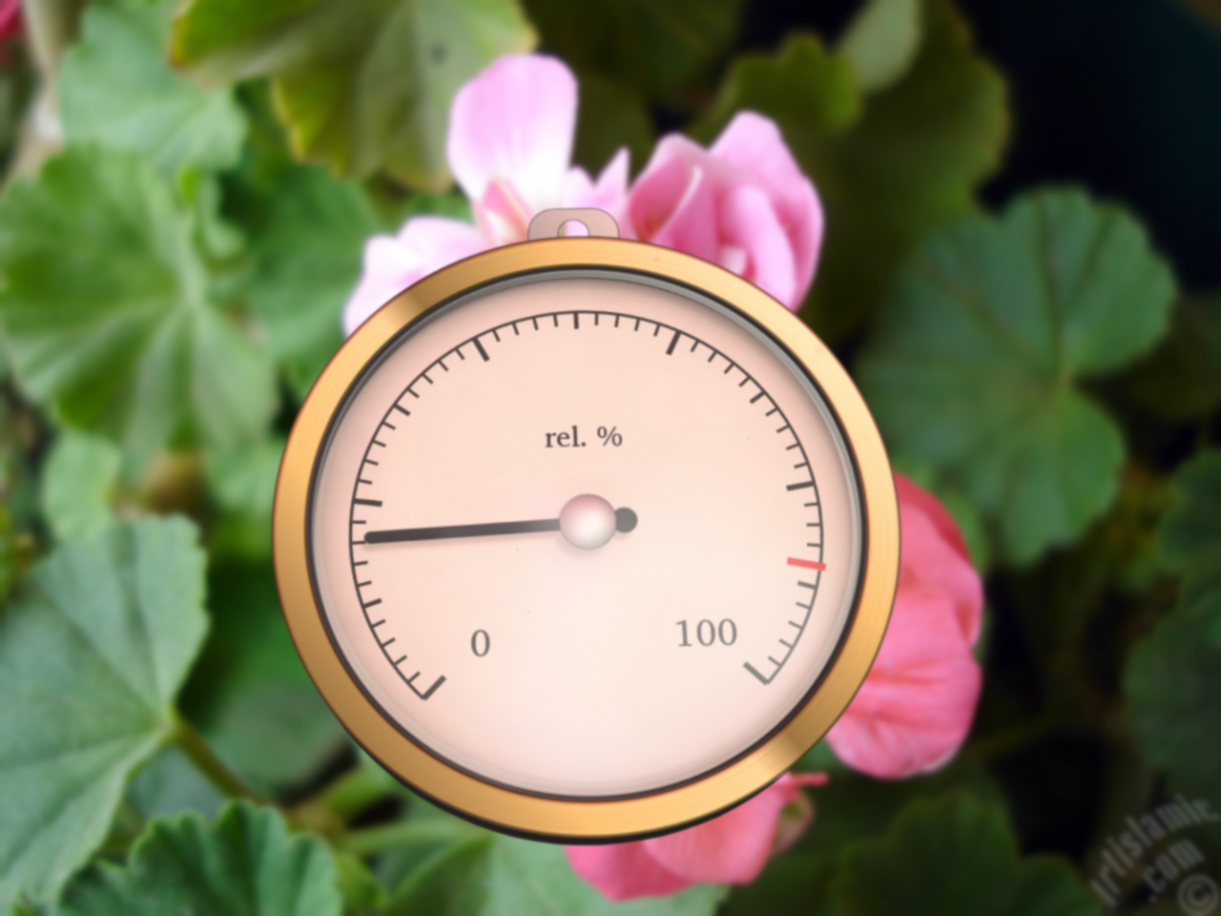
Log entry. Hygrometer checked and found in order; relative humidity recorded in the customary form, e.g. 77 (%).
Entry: 16 (%)
